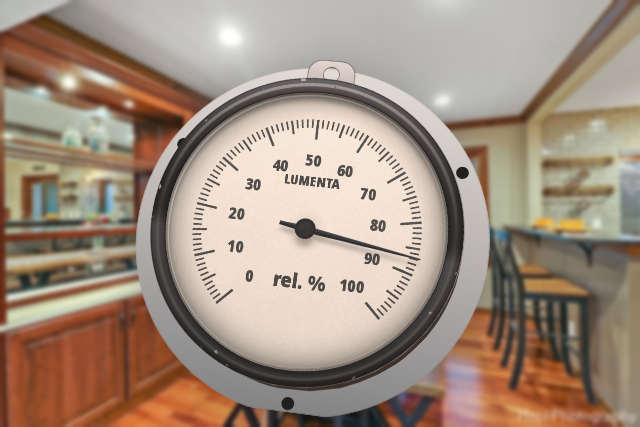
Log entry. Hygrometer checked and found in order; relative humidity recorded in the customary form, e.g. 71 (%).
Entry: 87 (%)
